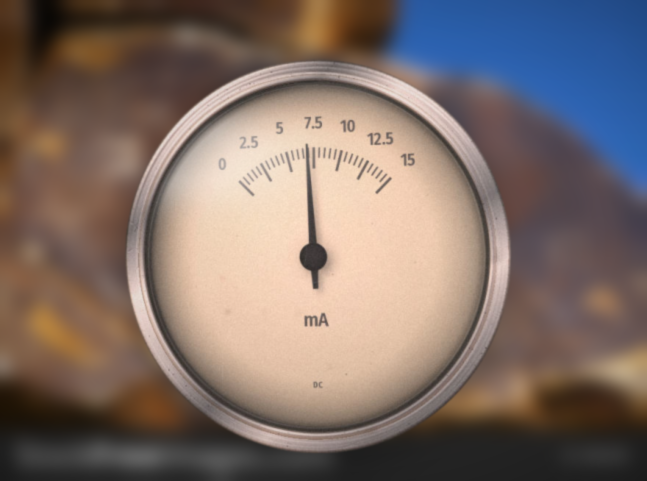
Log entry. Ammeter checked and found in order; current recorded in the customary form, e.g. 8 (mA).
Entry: 7 (mA)
